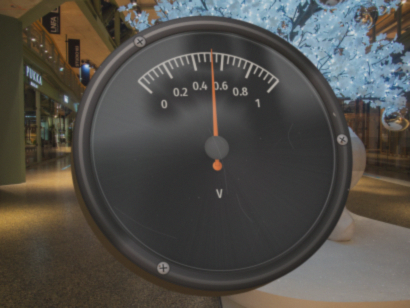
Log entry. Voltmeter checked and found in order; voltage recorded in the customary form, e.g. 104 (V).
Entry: 0.52 (V)
